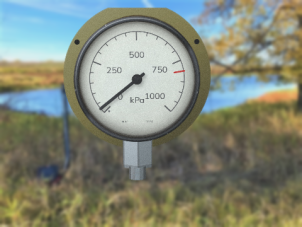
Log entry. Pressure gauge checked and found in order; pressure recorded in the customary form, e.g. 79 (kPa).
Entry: 25 (kPa)
